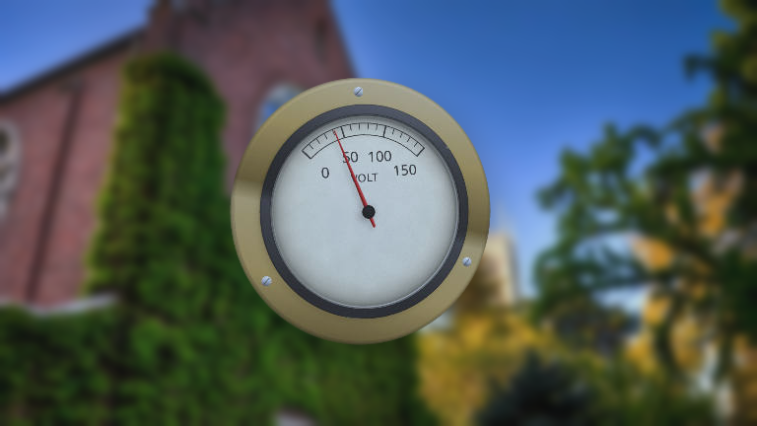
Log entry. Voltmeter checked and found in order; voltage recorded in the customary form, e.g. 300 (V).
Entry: 40 (V)
